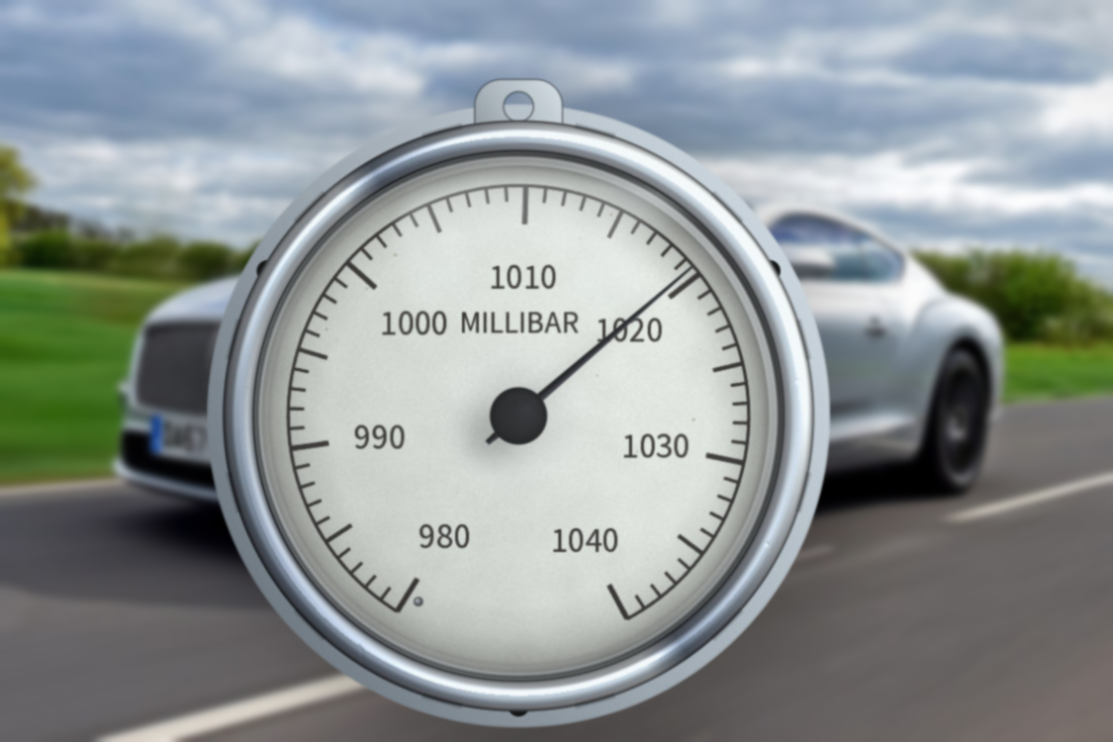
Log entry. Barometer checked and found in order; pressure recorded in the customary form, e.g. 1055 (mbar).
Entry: 1019.5 (mbar)
